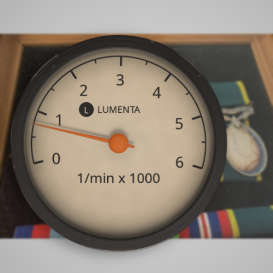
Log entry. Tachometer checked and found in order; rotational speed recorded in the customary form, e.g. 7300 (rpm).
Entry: 750 (rpm)
